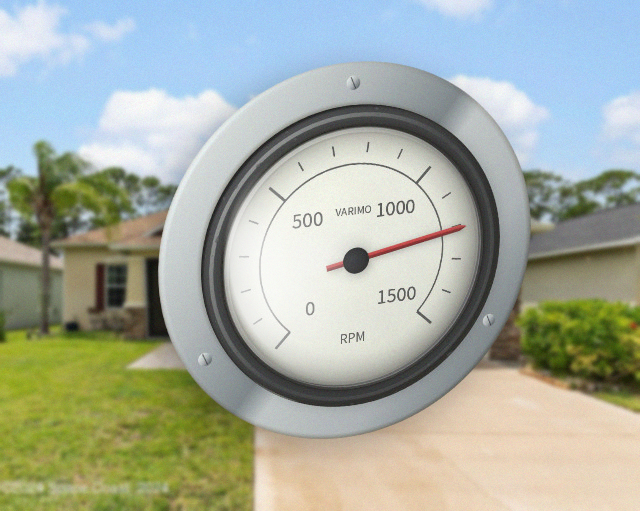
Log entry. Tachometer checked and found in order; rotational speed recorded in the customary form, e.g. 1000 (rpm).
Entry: 1200 (rpm)
